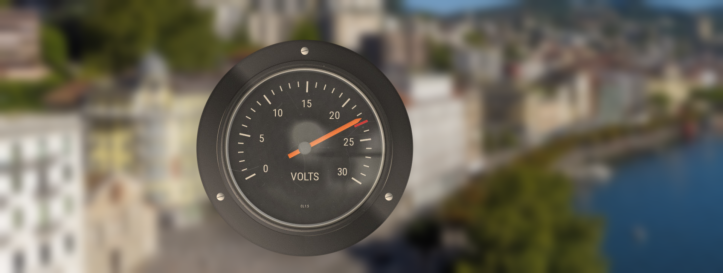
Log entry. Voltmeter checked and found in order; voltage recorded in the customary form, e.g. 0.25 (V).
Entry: 22.5 (V)
